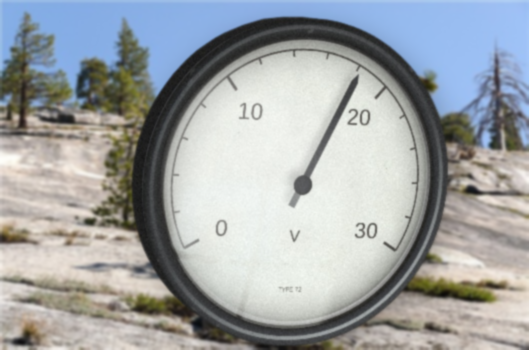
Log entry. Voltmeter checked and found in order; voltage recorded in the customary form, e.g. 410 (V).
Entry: 18 (V)
